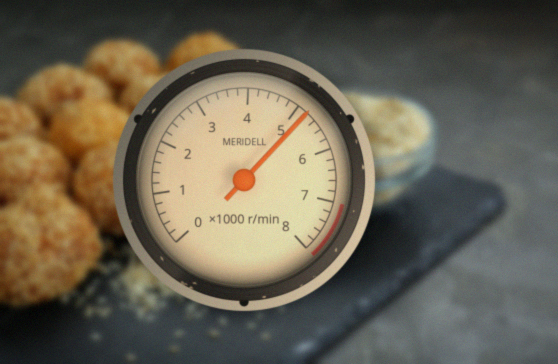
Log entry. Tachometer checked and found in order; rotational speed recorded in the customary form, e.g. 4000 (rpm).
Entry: 5200 (rpm)
